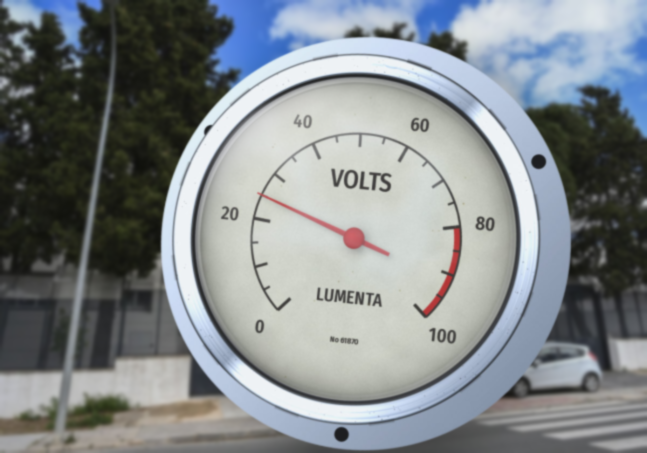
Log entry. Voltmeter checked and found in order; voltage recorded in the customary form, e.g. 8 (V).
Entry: 25 (V)
